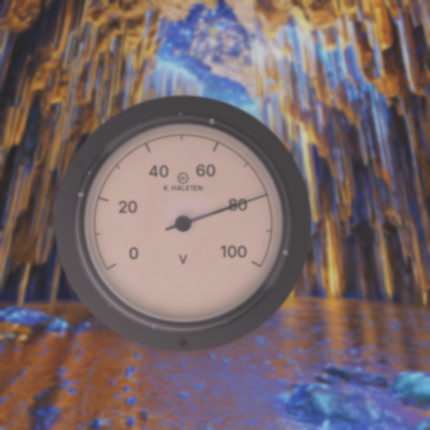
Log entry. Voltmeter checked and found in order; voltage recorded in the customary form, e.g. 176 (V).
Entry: 80 (V)
